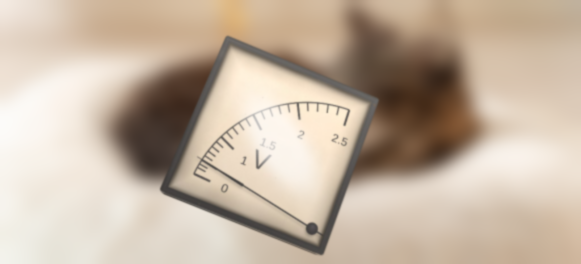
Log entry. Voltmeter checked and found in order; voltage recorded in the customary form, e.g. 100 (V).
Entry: 0.5 (V)
